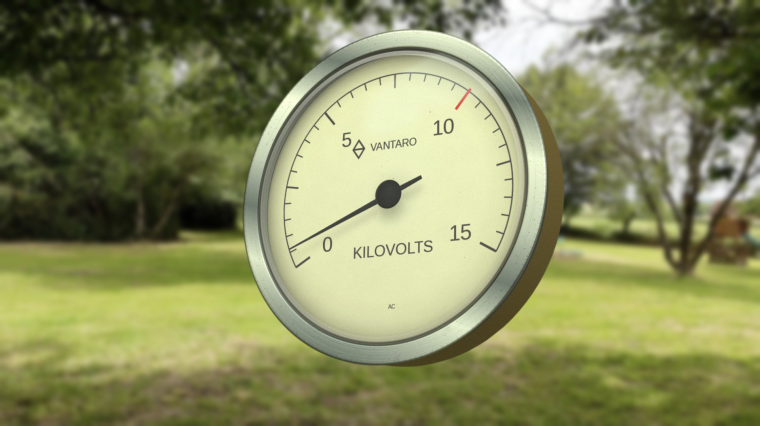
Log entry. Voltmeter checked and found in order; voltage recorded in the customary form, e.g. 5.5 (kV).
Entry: 0.5 (kV)
